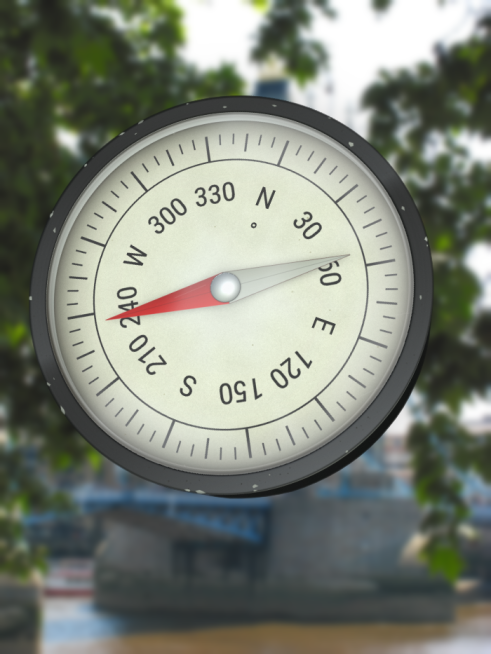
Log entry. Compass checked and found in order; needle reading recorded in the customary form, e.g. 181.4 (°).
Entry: 235 (°)
